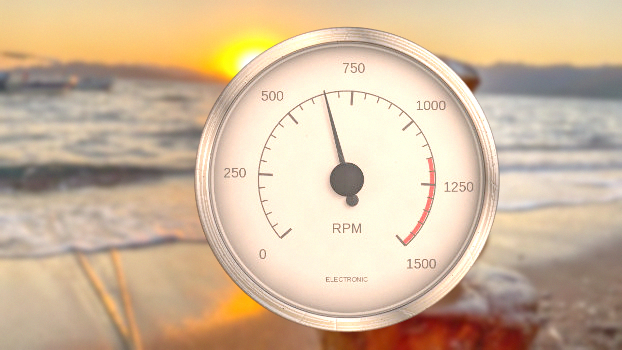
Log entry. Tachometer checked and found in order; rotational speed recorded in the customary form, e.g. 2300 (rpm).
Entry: 650 (rpm)
